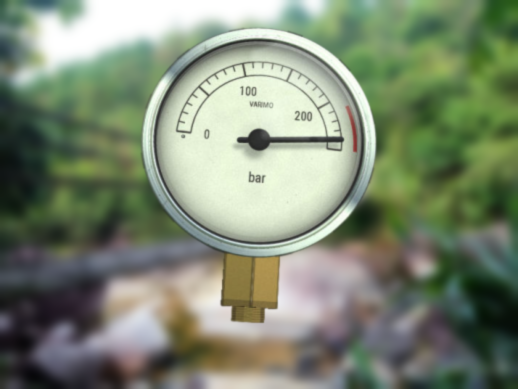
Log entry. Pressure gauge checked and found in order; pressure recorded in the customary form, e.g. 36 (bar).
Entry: 240 (bar)
